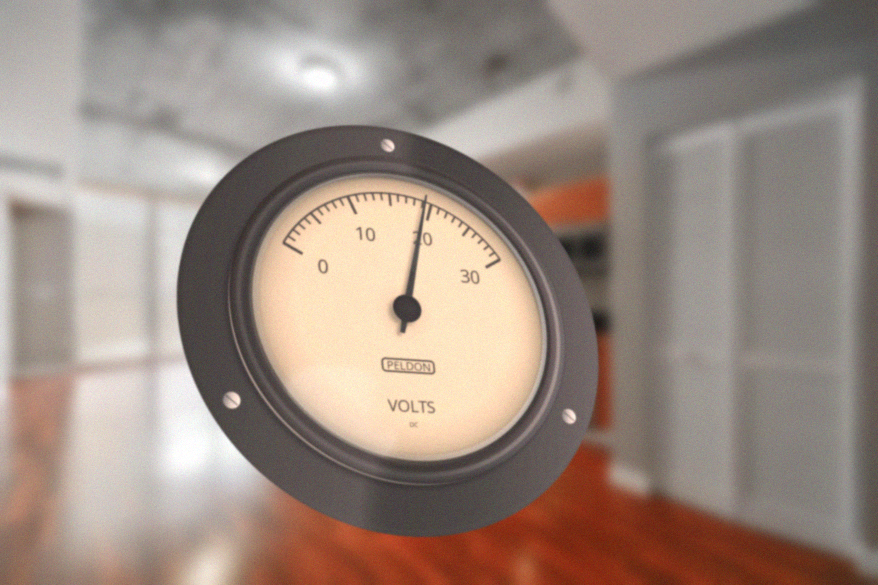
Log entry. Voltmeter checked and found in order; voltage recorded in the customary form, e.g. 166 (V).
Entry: 19 (V)
